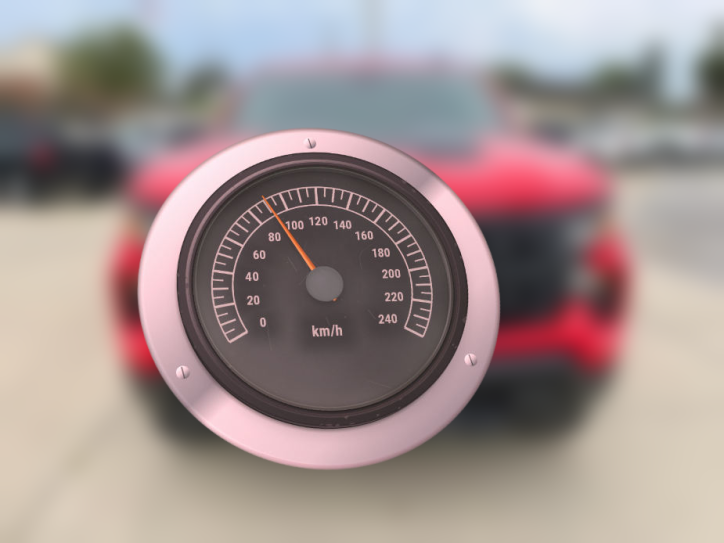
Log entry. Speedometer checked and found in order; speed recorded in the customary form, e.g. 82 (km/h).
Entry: 90 (km/h)
